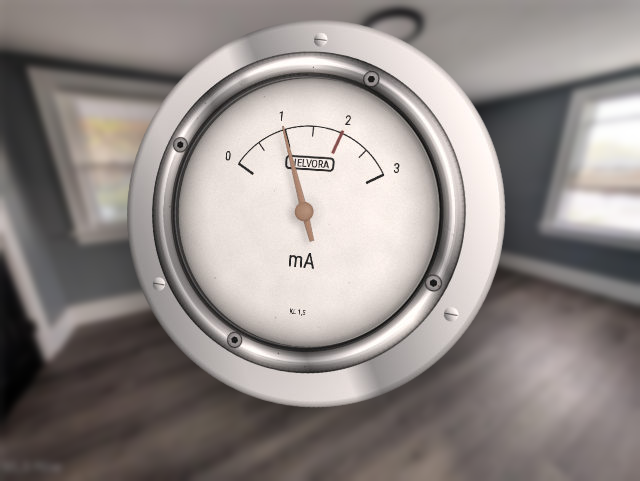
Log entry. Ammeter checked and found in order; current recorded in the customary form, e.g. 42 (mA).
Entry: 1 (mA)
